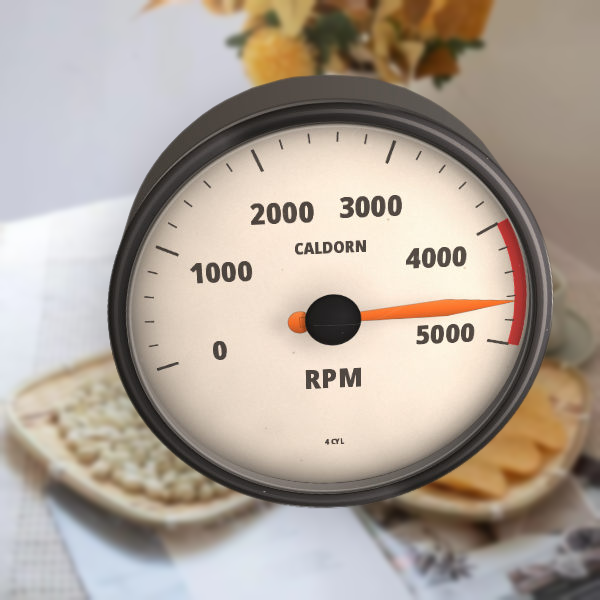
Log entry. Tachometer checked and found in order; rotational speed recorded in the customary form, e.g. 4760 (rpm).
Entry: 4600 (rpm)
